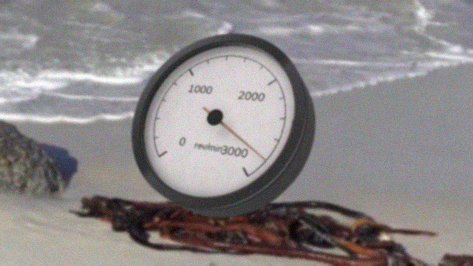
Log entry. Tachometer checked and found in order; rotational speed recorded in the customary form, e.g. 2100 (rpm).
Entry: 2800 (rpm)
